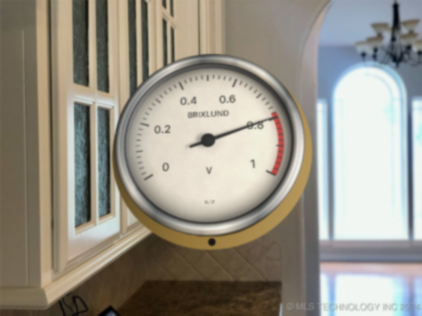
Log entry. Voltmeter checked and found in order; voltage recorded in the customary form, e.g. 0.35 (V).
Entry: 0.8 (V)
